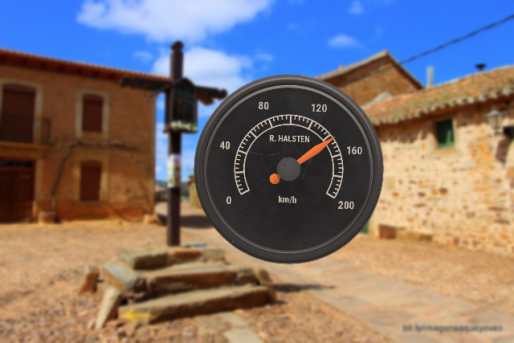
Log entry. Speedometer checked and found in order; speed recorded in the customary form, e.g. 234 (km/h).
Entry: 144 (km/h)
